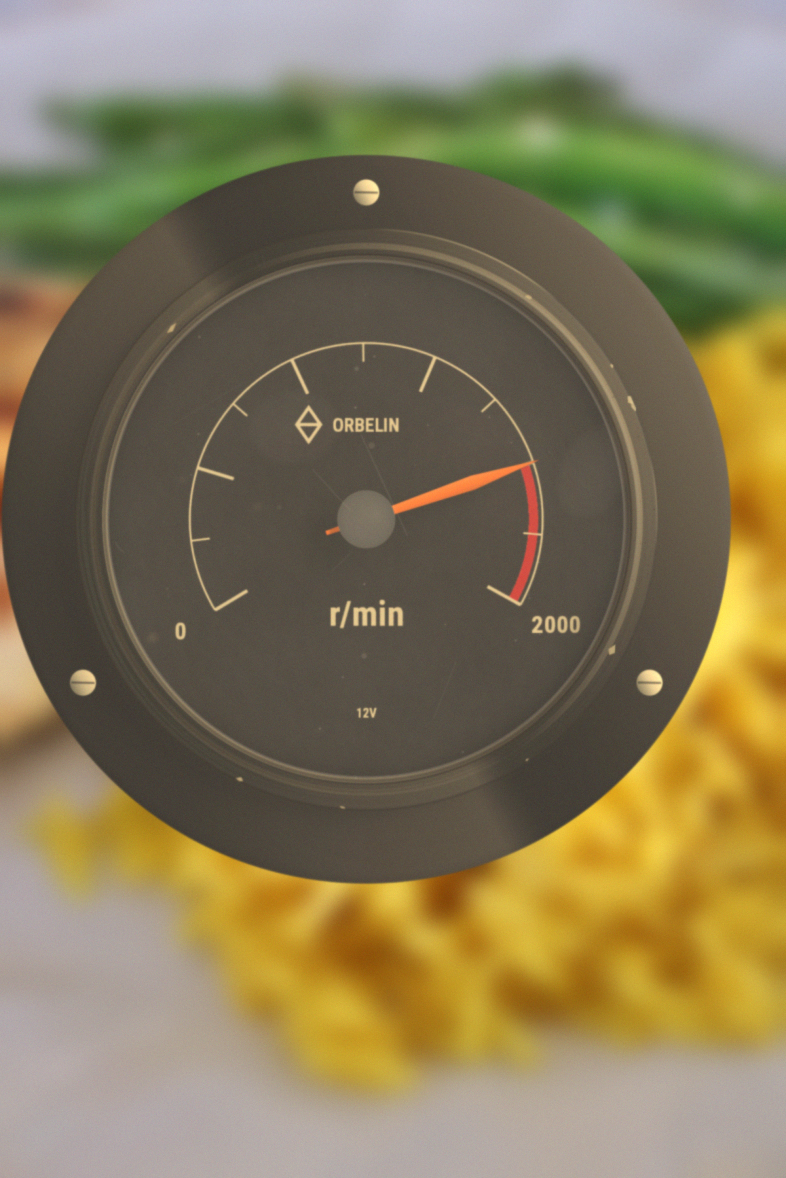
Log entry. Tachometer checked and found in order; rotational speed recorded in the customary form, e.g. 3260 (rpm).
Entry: 1600 (rpm)
